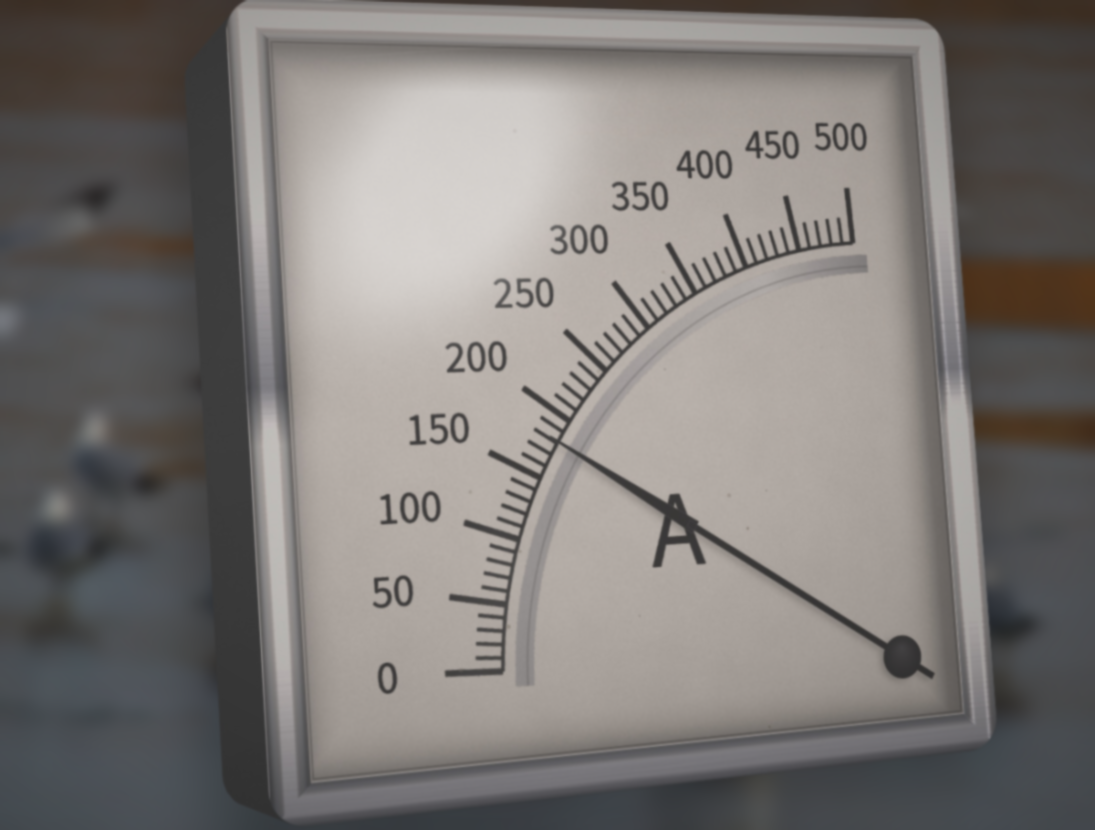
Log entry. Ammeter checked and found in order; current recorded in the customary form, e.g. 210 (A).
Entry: 180 (A)
